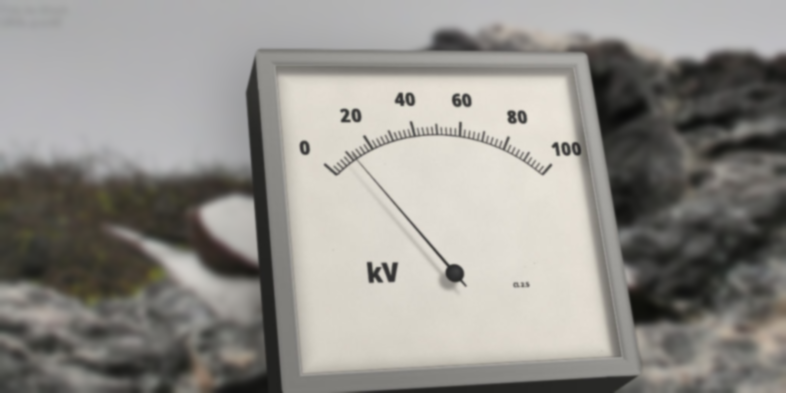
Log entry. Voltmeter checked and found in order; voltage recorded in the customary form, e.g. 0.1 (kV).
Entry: 10 (kV)
